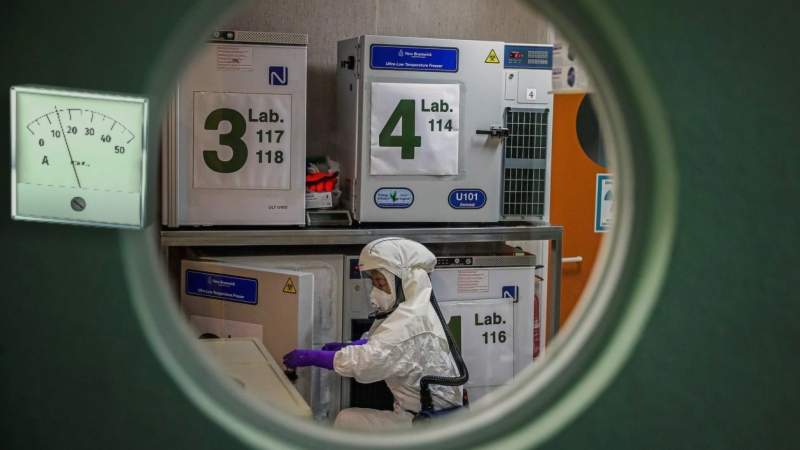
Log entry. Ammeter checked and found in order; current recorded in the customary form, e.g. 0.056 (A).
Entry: 15 (A)
